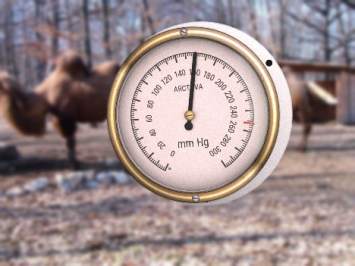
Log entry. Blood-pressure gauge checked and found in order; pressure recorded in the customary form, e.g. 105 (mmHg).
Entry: 160 (mmHg)
